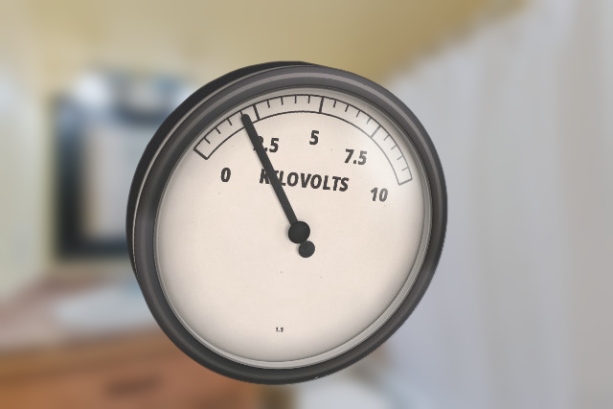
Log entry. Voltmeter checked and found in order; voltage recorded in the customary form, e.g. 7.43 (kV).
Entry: 2 (kV)
